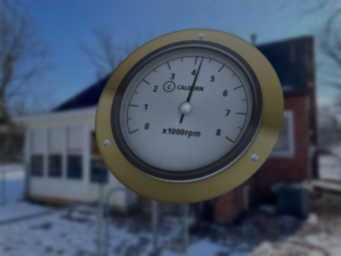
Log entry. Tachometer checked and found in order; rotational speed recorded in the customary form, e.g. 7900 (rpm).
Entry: 4250 (rpm)
